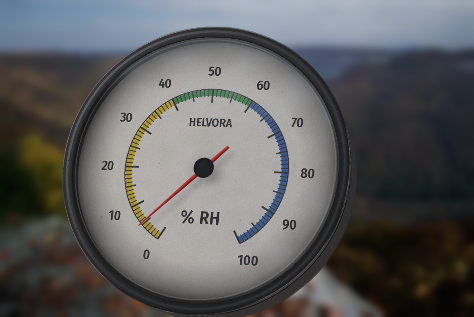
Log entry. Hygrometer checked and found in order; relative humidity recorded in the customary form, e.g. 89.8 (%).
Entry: 5 (%)
